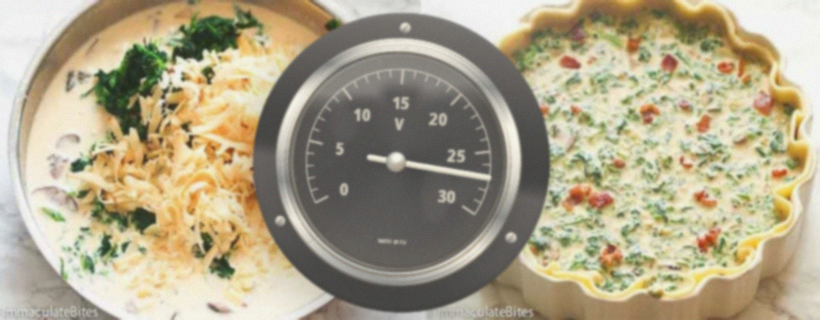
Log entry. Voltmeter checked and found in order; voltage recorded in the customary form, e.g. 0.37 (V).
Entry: 27 (V)
